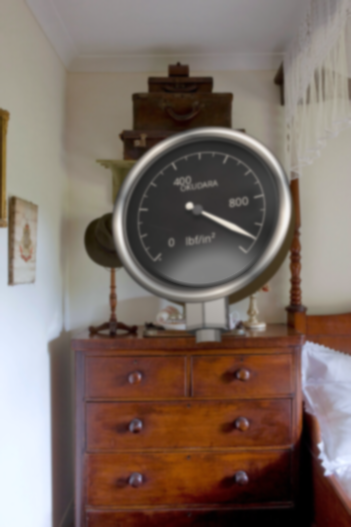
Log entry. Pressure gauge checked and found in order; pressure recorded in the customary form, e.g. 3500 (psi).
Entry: 950 (psi)
